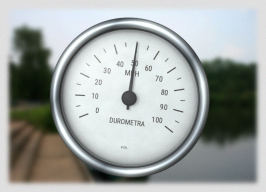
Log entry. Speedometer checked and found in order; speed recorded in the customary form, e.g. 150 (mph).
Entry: 50 (mph)
